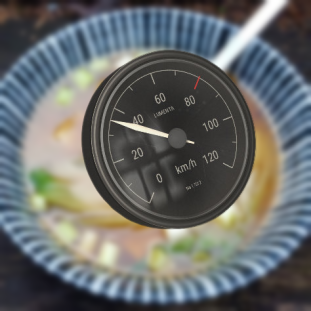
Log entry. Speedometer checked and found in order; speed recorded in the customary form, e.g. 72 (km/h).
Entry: 35 (km/h)
